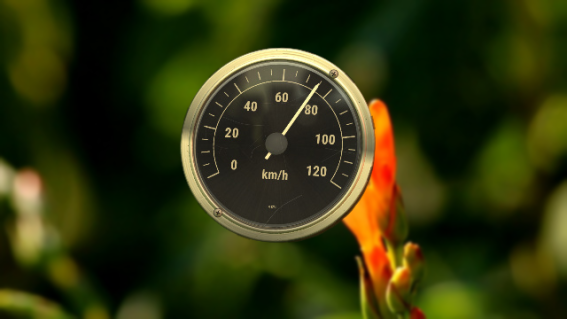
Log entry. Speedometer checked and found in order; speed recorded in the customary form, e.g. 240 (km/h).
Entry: 75 (km/h)
